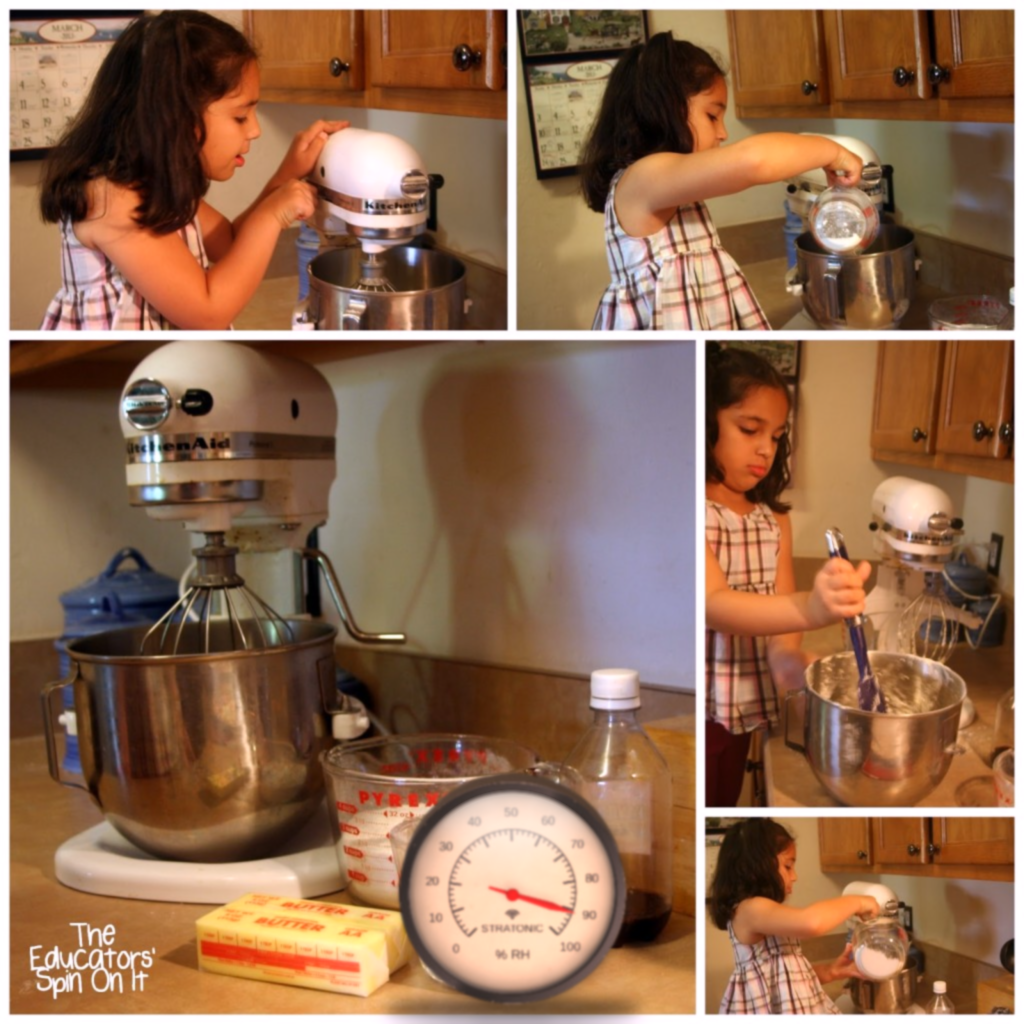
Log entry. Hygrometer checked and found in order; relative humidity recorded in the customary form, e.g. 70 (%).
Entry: 90 (%)
